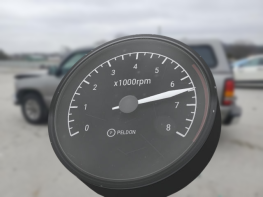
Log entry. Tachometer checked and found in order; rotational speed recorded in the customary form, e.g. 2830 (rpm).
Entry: 6500 (rpm)
